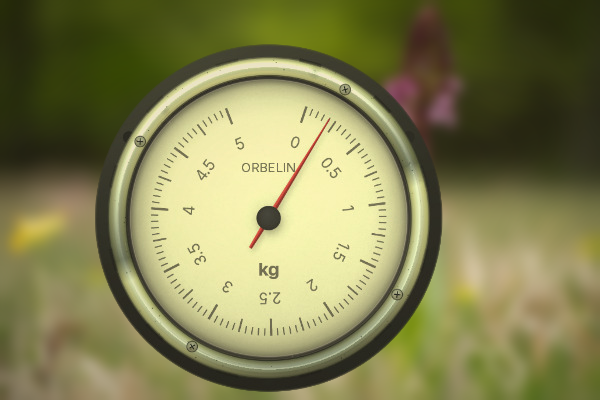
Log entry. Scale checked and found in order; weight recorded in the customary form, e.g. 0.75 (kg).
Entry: 0.2 (kg)
